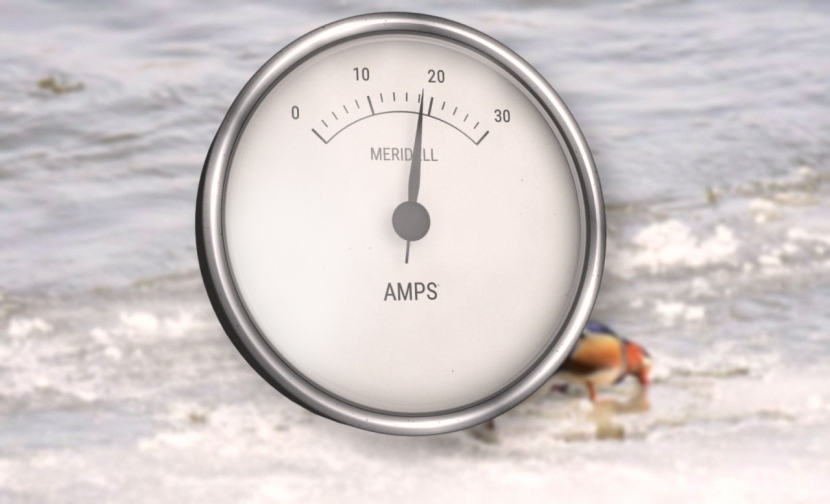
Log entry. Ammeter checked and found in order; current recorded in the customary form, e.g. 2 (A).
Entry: 18 (A)
